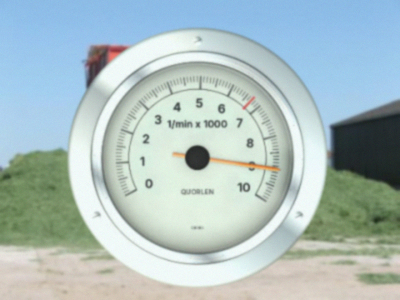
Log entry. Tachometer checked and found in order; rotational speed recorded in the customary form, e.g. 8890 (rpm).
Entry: 9000 (rpm)
